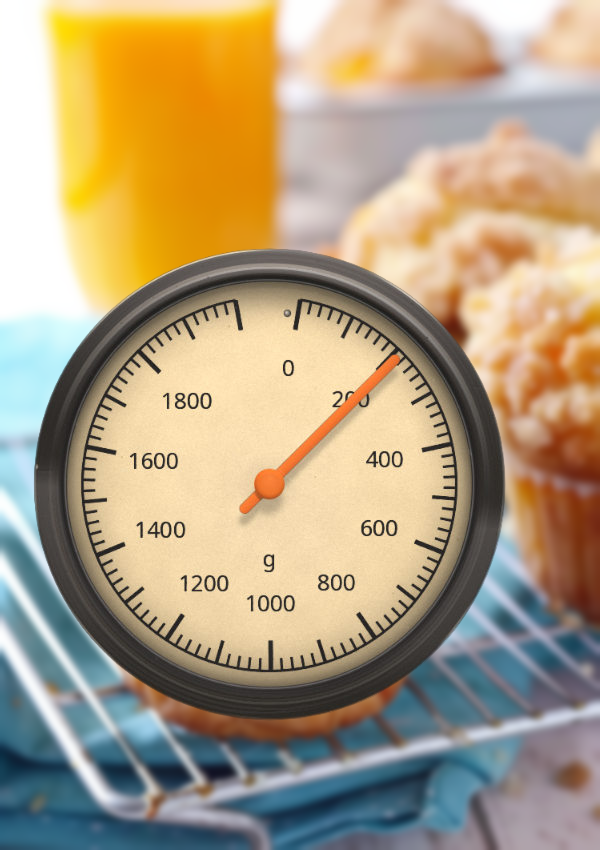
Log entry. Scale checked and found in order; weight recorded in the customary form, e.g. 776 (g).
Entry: 210 (g)
